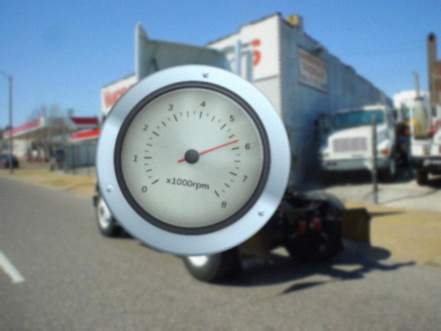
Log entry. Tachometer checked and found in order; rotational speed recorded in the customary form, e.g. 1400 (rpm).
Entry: 5750 (rpm)
